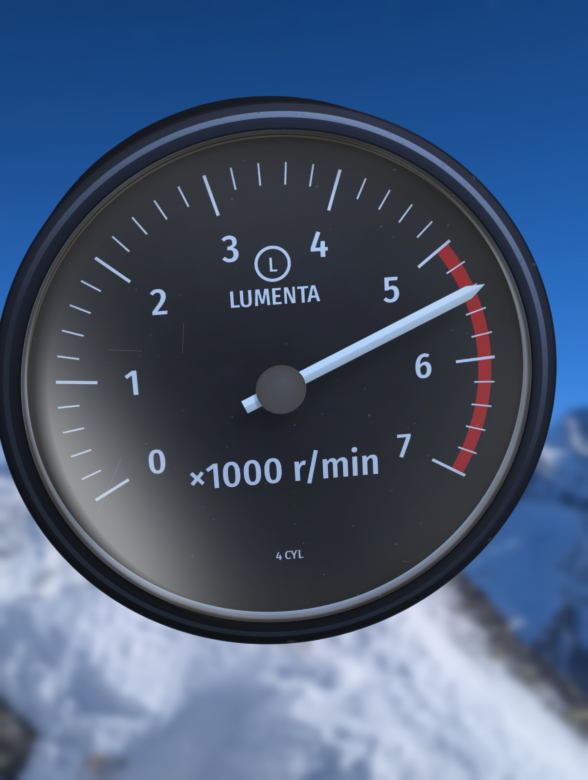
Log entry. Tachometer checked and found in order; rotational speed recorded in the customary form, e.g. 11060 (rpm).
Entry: 5400 (rpm)
